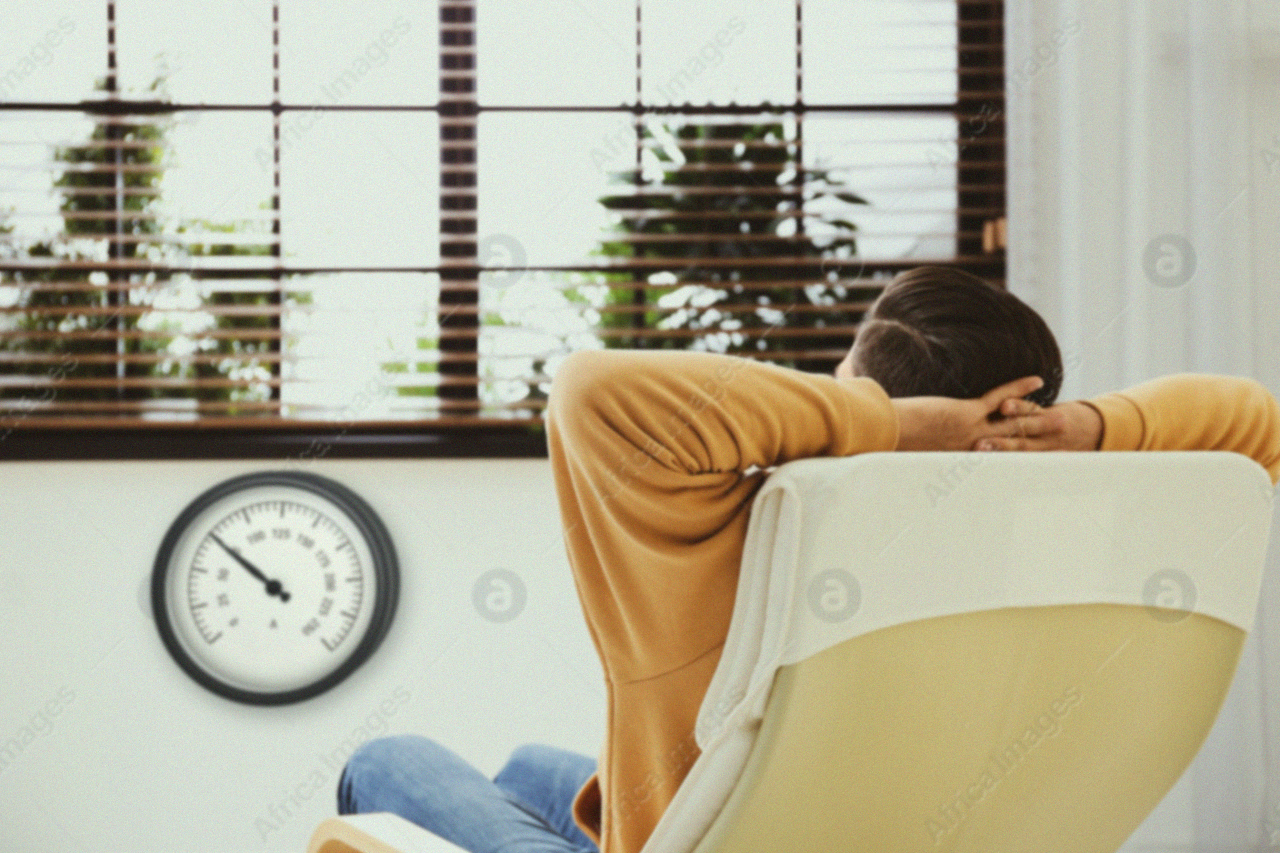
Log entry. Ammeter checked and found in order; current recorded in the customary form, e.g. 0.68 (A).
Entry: 75 (A)
